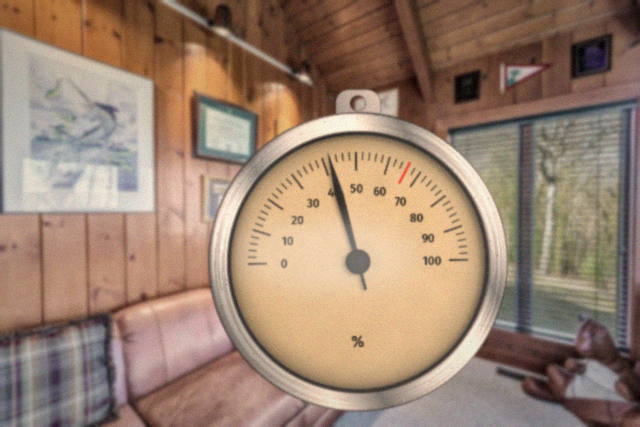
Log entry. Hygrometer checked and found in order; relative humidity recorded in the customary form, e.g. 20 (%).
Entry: 42 (%)
